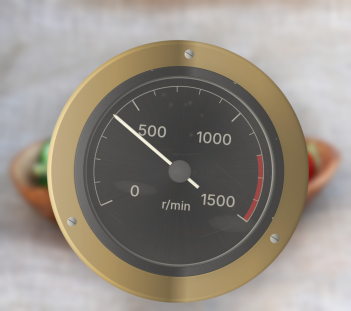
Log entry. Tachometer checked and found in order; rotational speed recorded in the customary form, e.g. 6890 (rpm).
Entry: 400 (rpm)
